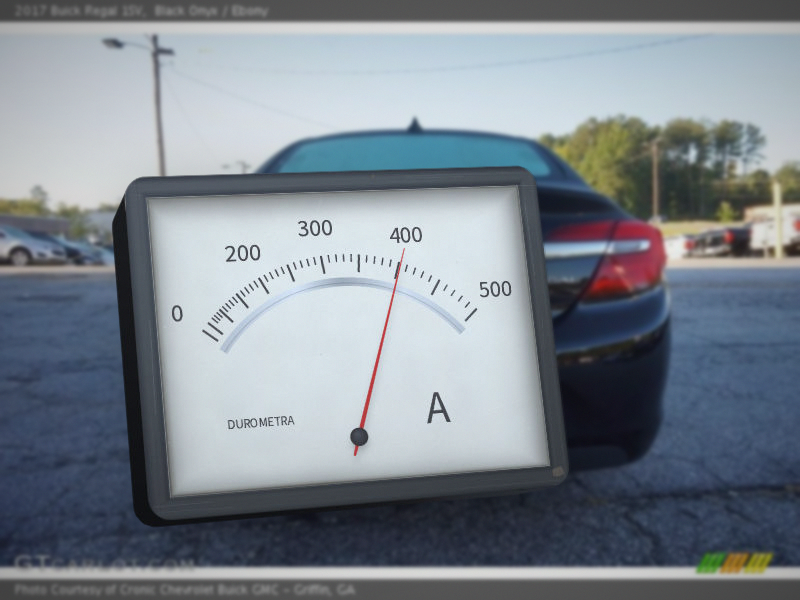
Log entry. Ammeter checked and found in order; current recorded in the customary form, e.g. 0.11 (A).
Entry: 400 (A)
